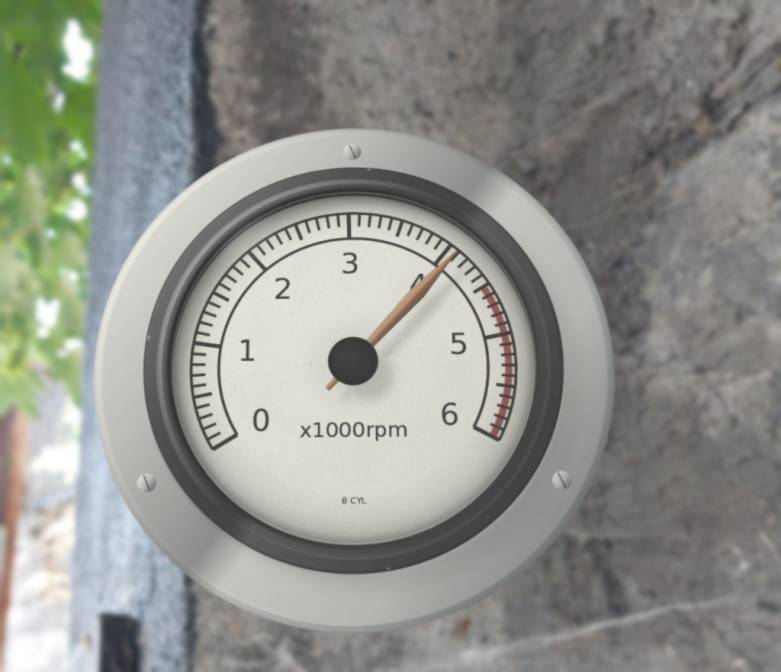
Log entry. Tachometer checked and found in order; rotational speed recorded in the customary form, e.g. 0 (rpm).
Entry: 4100 (rpm)
